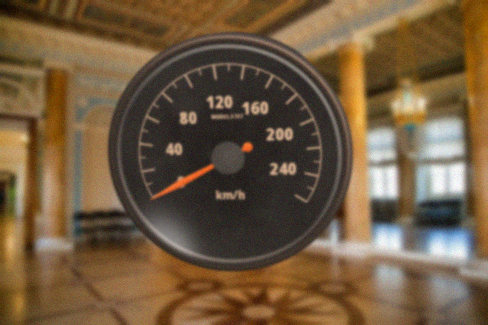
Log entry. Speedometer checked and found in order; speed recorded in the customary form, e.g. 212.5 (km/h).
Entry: 0 (km/h)
